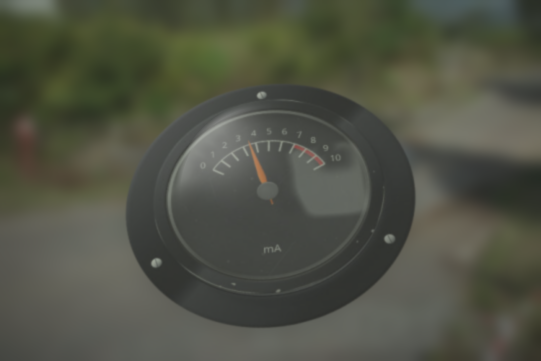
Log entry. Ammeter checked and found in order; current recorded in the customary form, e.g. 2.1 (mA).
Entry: 3.5 (mA)
